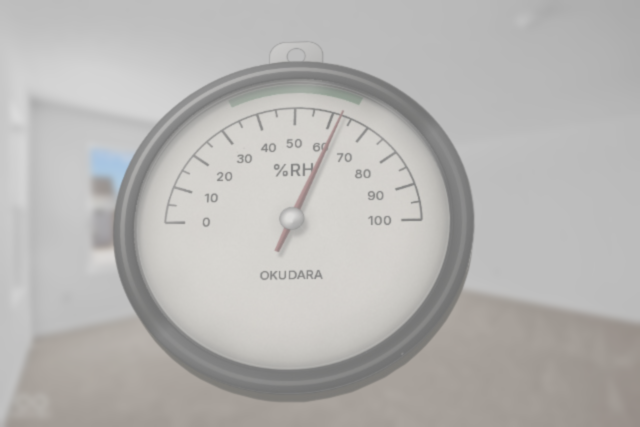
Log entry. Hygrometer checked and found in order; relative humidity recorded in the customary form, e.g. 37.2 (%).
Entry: 62.5 (%)
